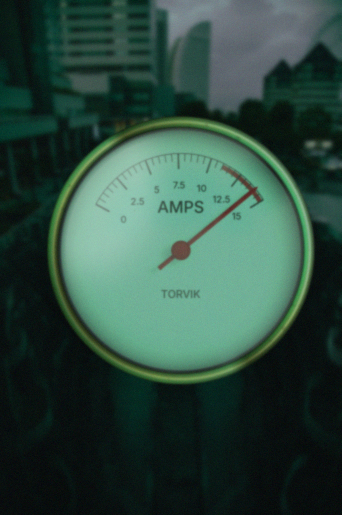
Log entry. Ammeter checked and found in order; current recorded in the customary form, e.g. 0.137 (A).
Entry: 14 (A)
